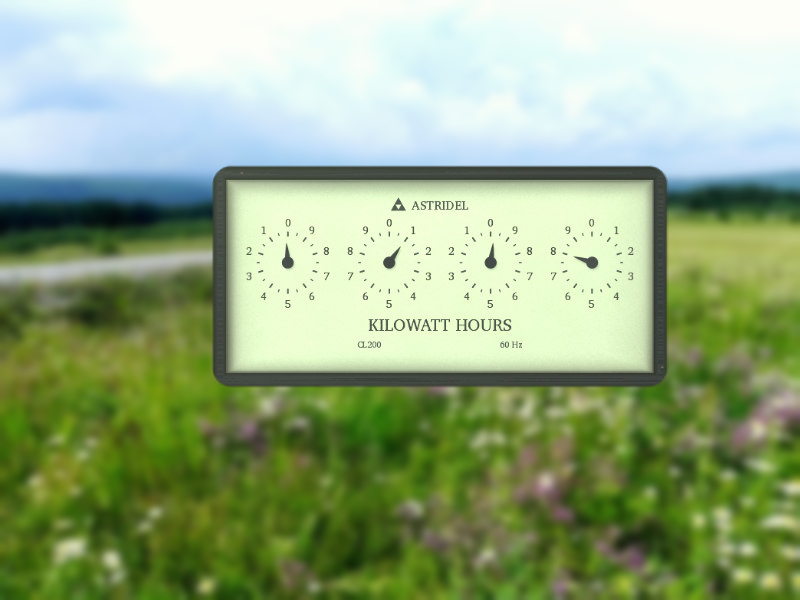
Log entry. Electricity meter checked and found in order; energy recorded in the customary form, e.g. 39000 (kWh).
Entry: 98 (kWh)
